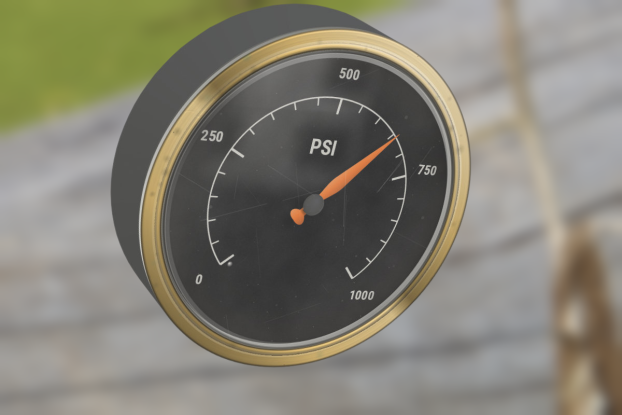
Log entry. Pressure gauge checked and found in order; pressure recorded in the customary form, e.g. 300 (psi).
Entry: 650 (psi)
